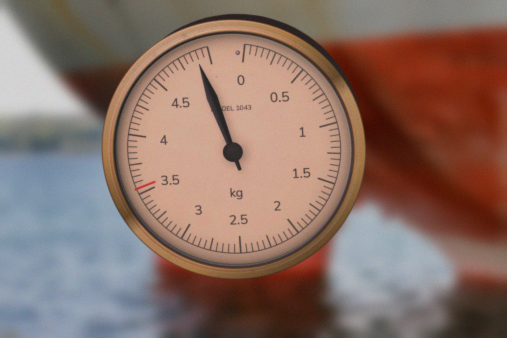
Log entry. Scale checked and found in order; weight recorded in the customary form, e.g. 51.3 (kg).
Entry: 4.9 (kg)
